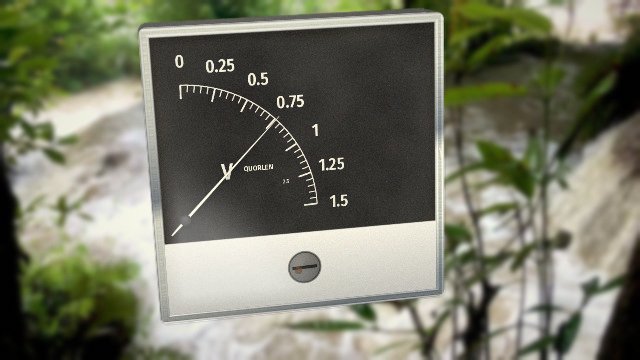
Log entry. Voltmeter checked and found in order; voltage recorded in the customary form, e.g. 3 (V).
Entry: 0.75 (V)
